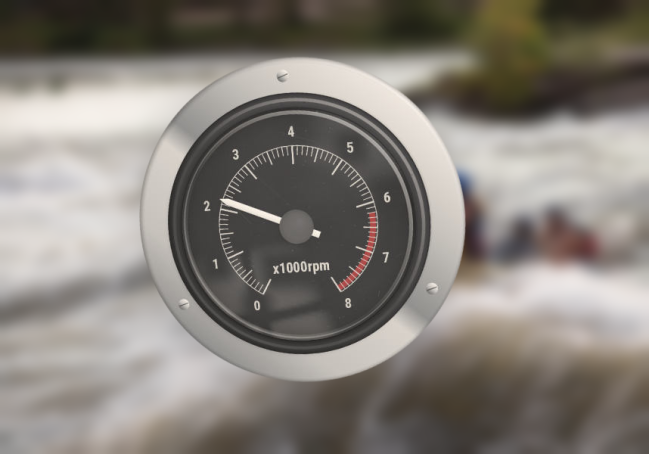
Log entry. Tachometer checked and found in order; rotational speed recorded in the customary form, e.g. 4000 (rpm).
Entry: 2200 (rpm)
